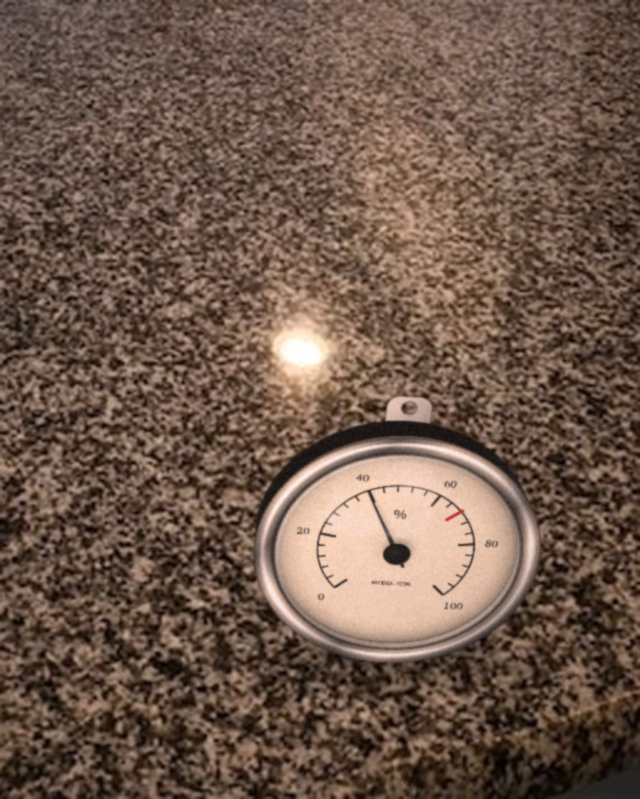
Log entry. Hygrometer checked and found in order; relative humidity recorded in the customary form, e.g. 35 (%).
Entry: 40 (%)
